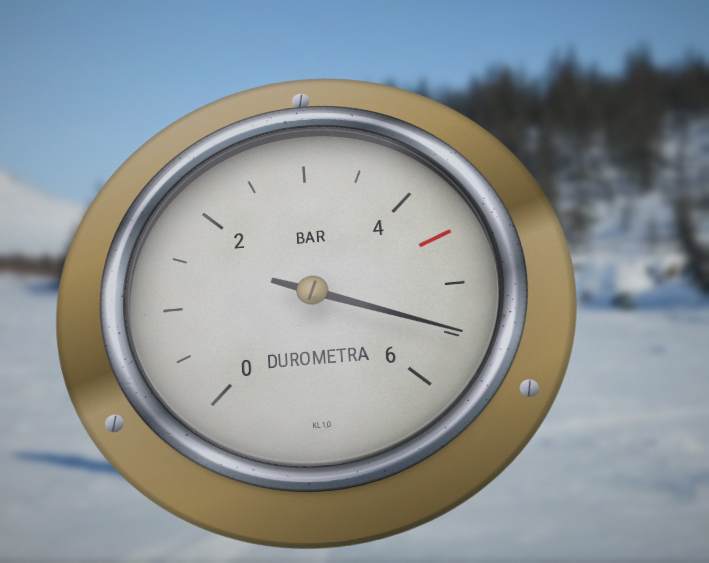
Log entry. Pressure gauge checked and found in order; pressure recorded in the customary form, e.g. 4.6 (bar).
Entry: 5.5 (bar)
